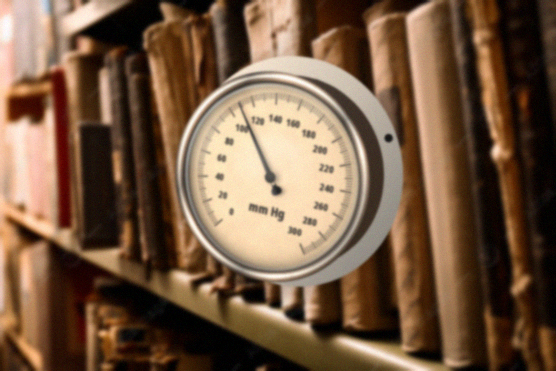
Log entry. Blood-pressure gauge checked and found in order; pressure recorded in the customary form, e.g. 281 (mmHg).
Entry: 110 (mmHg)
